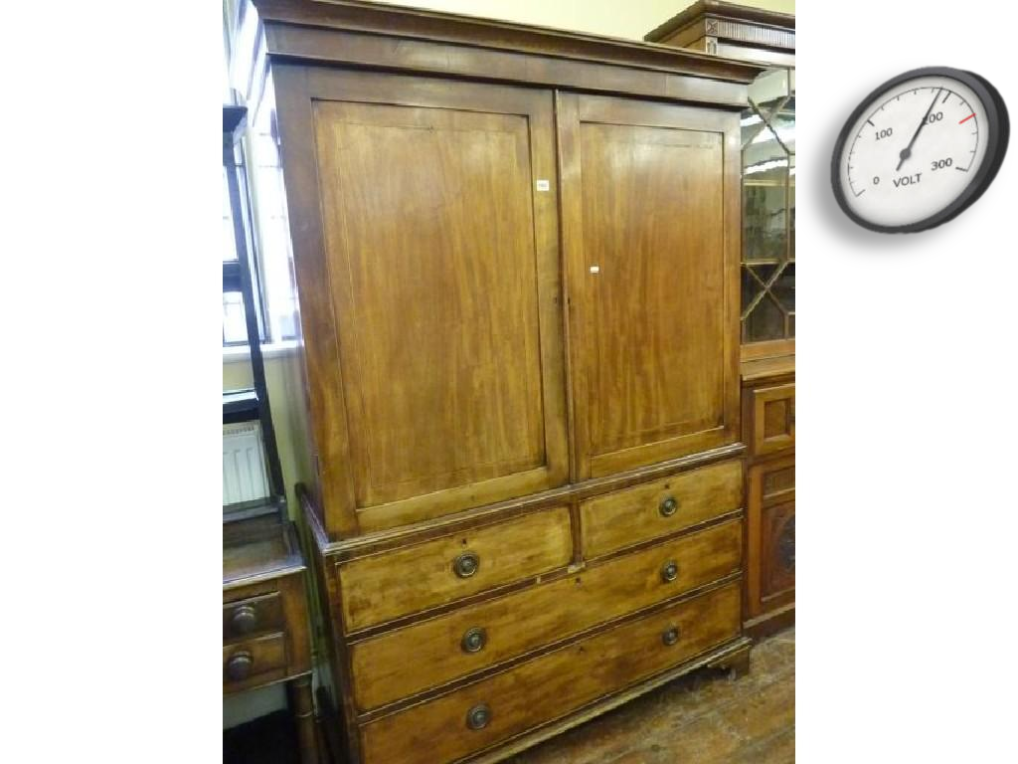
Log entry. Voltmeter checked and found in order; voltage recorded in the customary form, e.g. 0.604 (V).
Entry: 190 (V)
